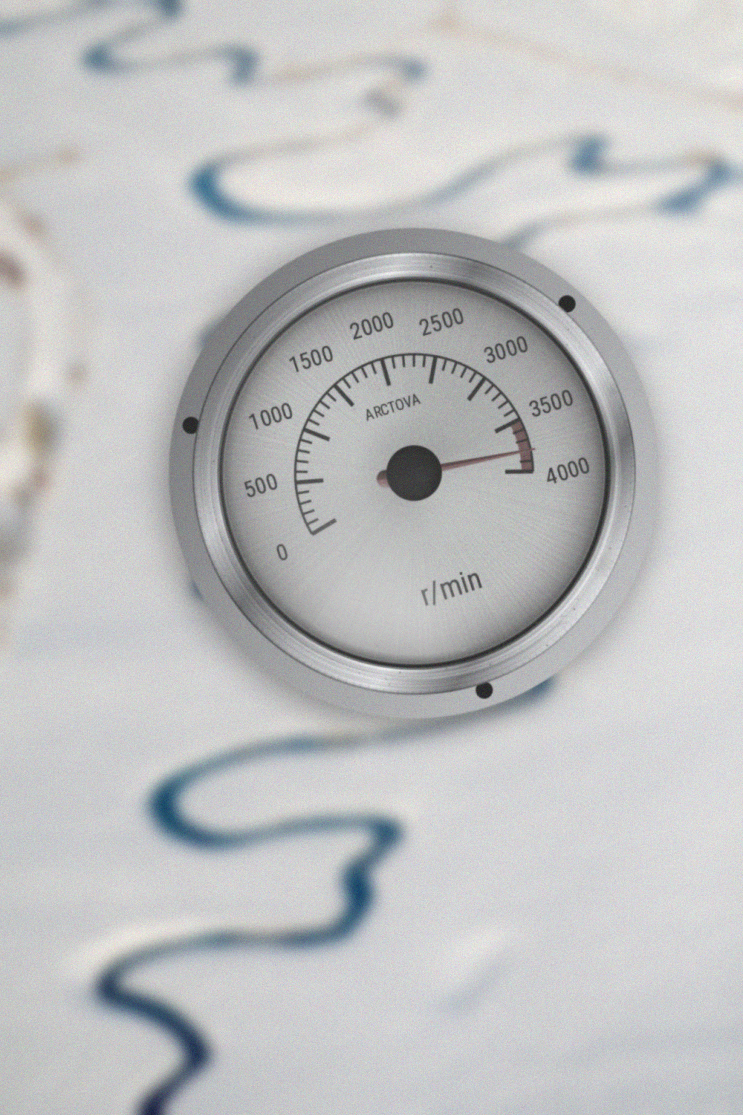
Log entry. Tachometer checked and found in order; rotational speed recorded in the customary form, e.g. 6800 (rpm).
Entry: 3800 (rpm)
